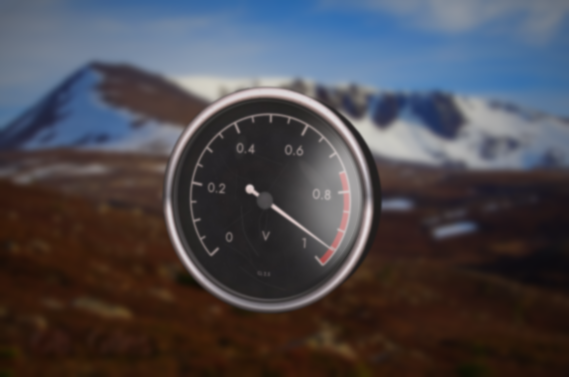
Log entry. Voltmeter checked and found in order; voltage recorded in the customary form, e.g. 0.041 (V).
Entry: 0.95 (V)
